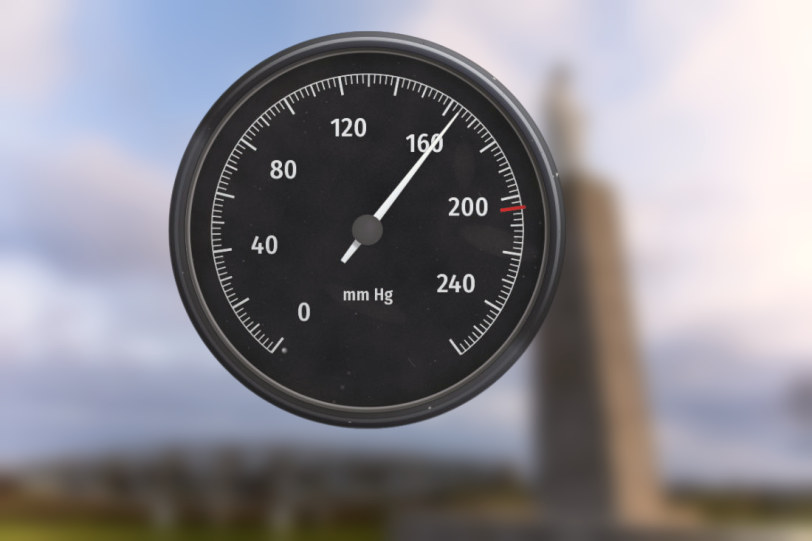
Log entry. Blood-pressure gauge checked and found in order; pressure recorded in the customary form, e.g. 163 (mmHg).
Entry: 164 (mmHg)
